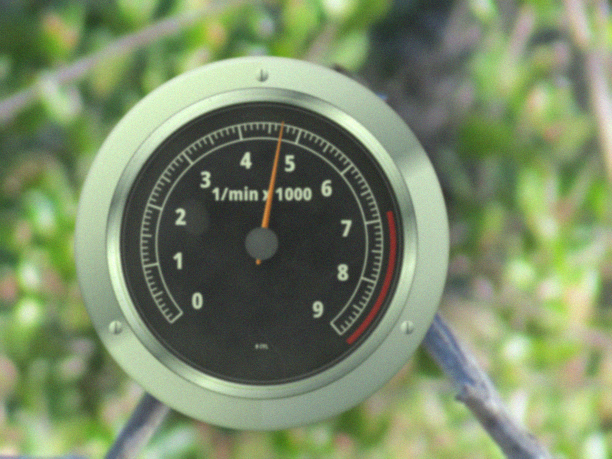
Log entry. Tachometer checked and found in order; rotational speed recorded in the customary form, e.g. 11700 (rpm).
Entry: 4700 (rpm)
